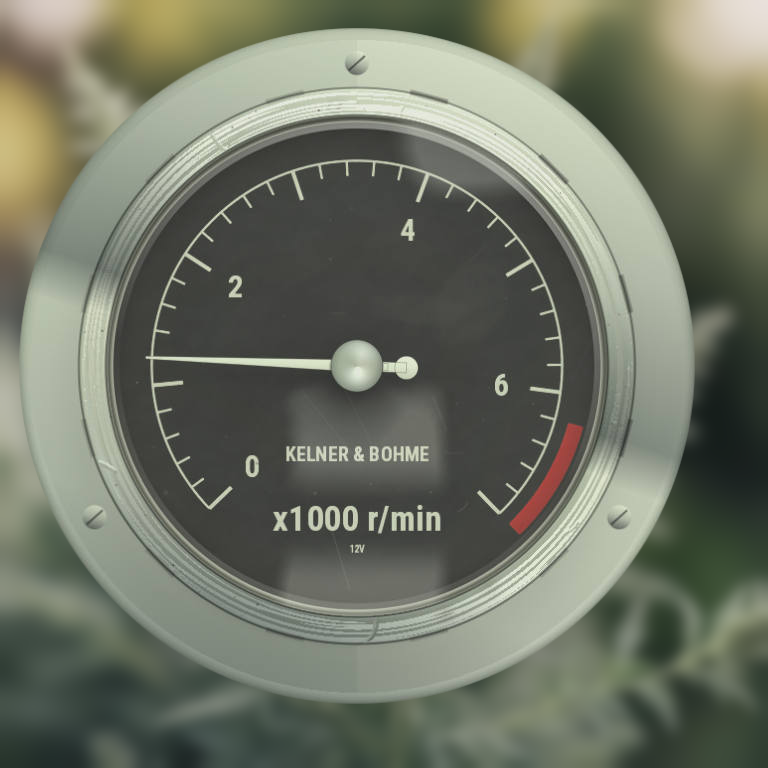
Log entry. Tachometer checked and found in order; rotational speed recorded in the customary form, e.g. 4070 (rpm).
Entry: 1200 (rpm)
